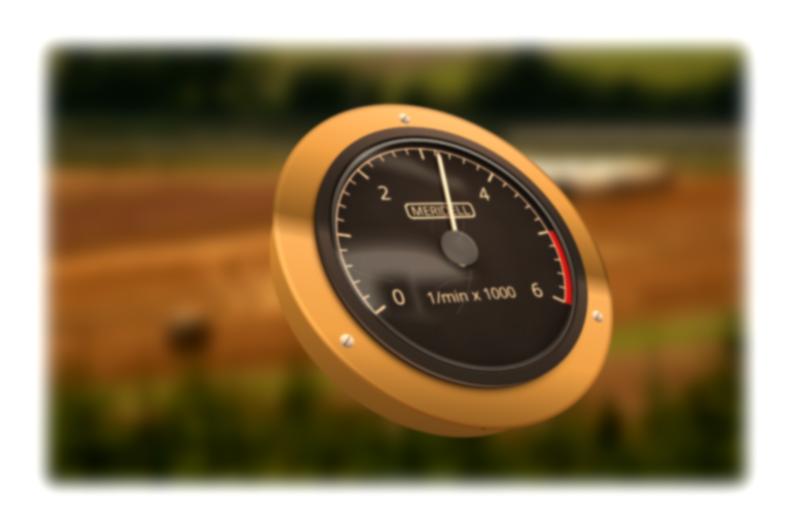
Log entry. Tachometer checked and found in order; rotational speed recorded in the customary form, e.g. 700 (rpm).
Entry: 3200 (rpm)
